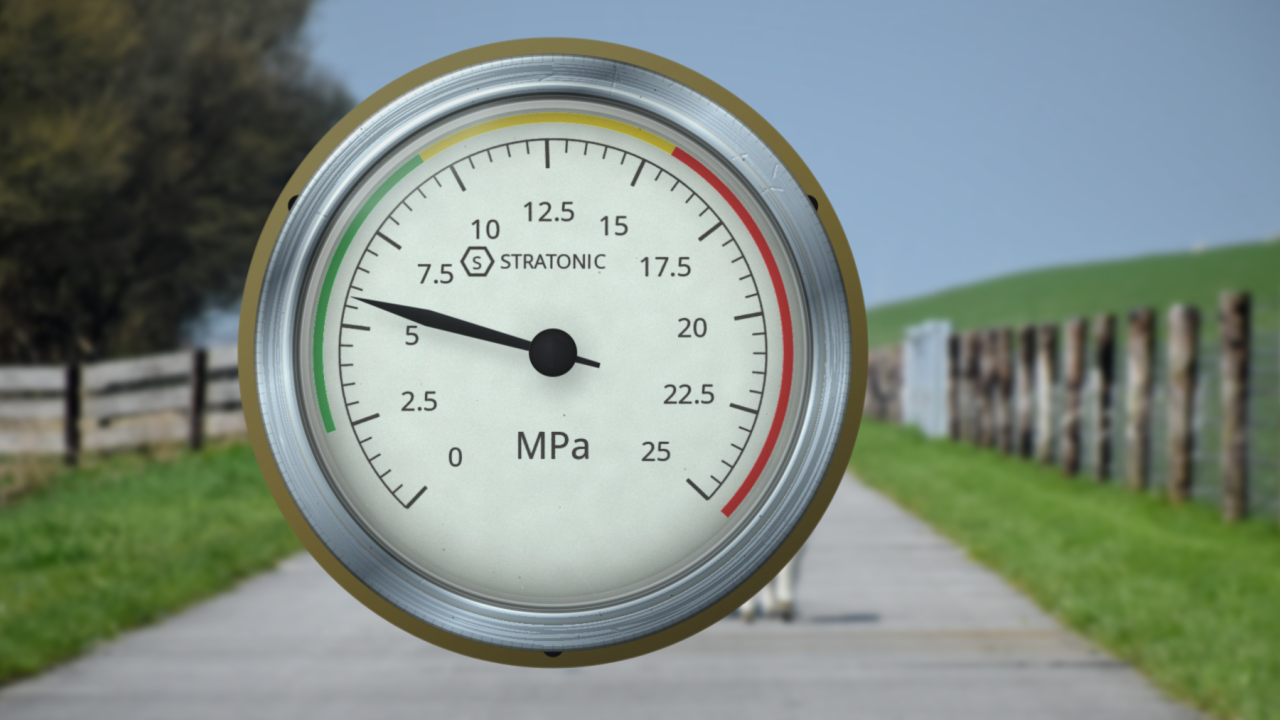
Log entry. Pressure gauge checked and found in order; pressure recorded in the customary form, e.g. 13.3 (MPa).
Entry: 5.75 (MPa)
